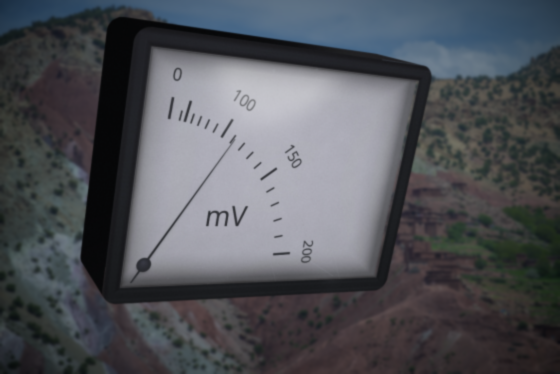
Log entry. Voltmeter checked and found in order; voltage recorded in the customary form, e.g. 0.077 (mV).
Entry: 110 (mV)
